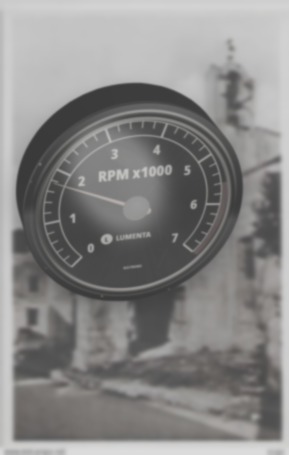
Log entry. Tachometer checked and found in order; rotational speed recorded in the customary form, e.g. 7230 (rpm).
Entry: 1800 (rpm)
